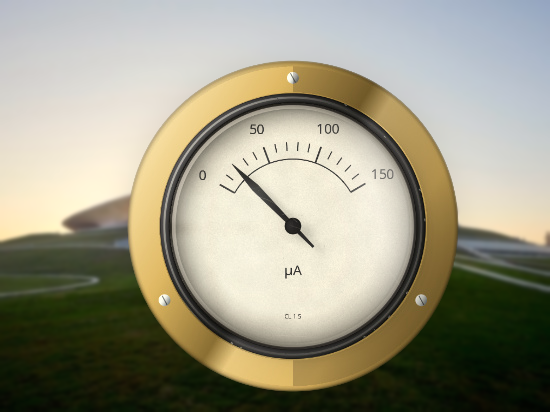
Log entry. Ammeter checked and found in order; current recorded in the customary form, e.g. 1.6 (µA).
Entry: 20 (µA)
